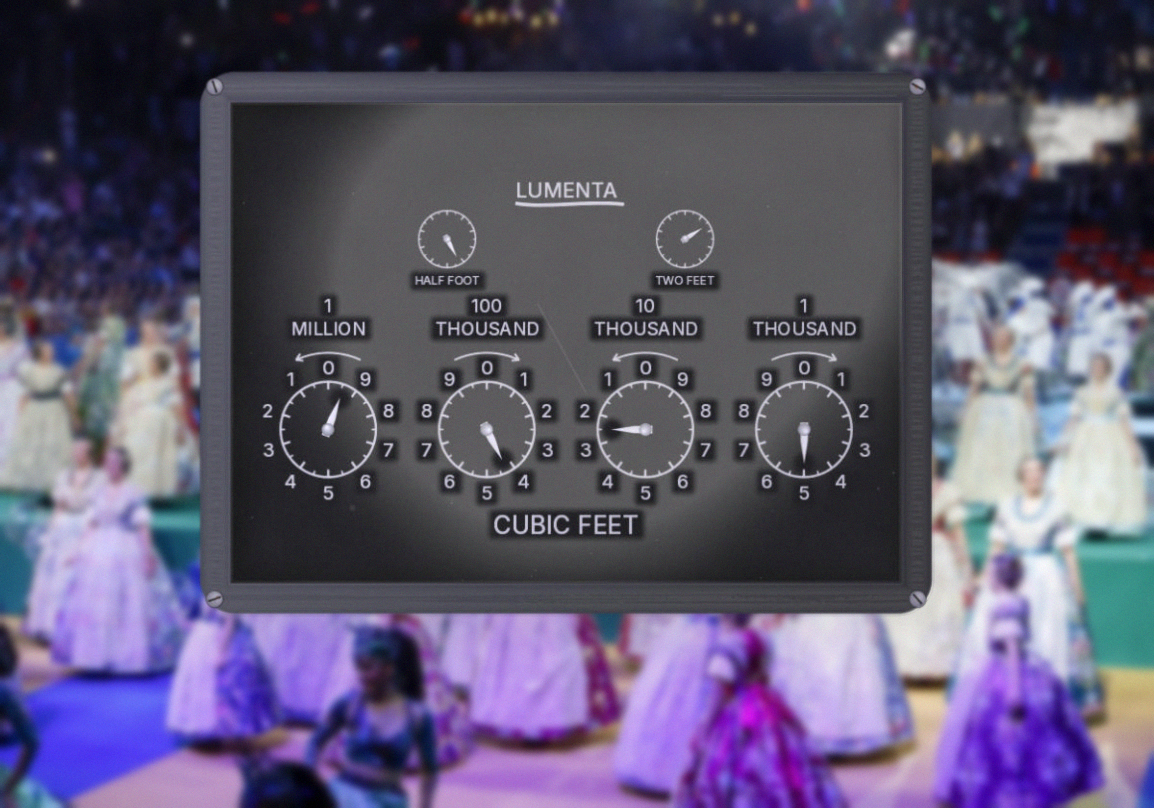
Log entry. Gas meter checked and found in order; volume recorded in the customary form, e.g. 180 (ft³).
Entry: 942500 (ft³)
